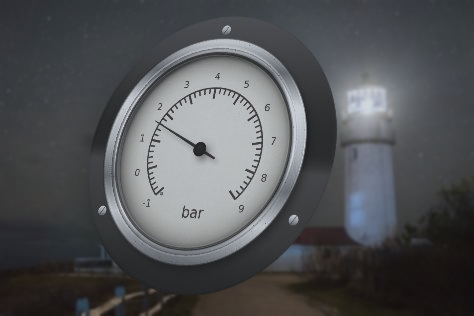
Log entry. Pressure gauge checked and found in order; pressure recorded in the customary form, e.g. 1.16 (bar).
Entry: 1.6 (bar)
